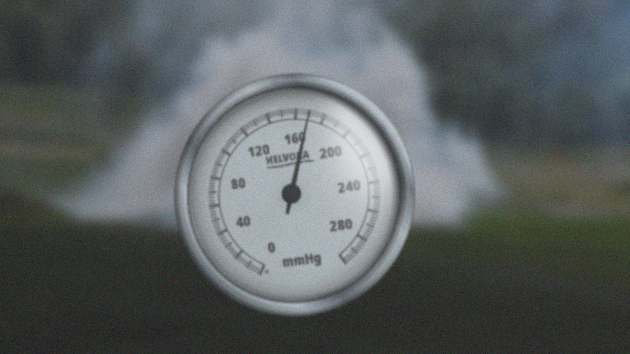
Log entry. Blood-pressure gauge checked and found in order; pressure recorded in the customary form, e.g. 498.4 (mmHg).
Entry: 170 (mmHg)
